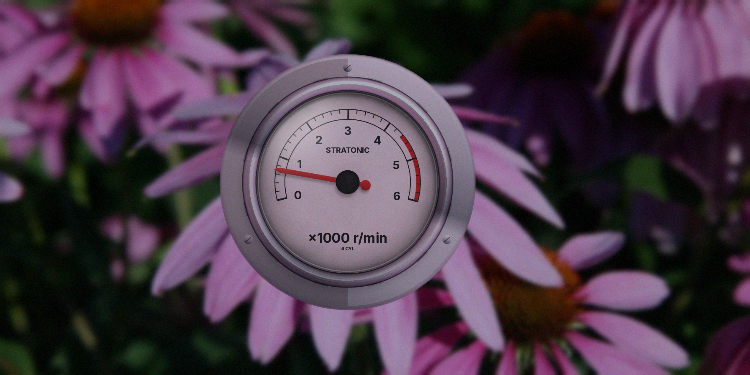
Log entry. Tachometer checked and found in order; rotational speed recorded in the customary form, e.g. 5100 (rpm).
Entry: 700 (rpm)
